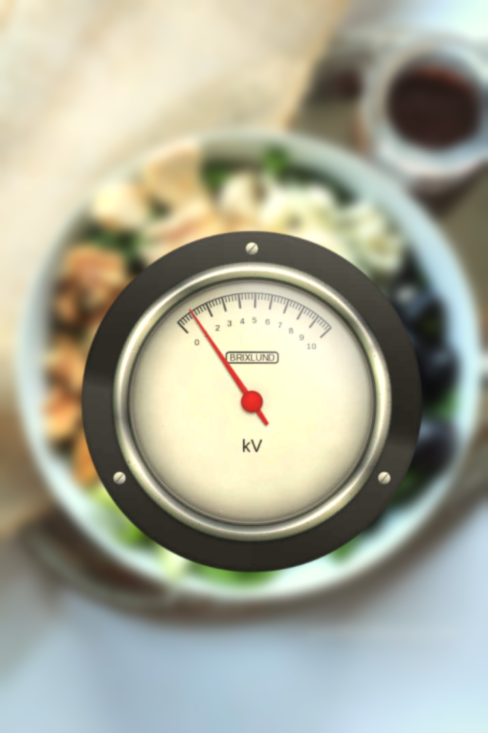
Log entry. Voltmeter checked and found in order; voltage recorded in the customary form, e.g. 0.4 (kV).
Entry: 1 (kV)
